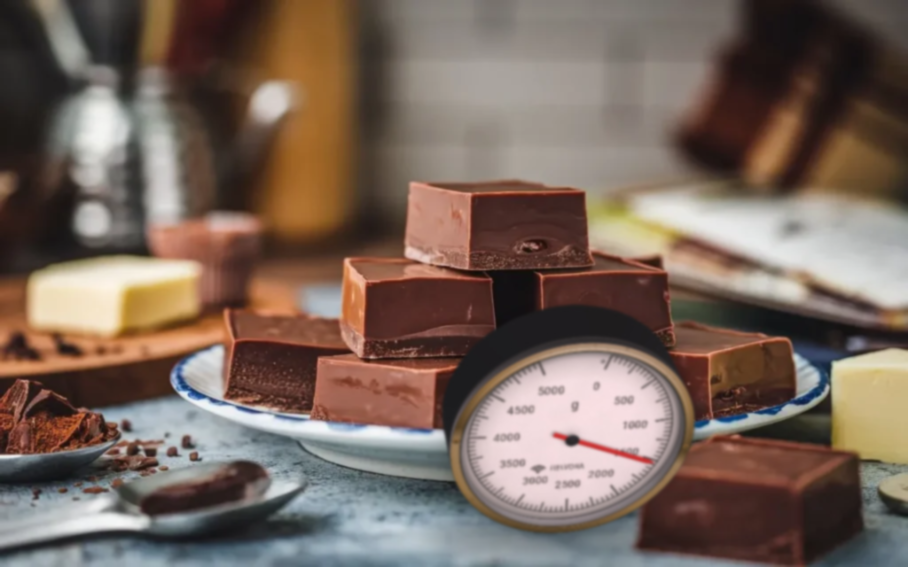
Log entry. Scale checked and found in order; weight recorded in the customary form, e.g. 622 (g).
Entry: 1500 (g)
